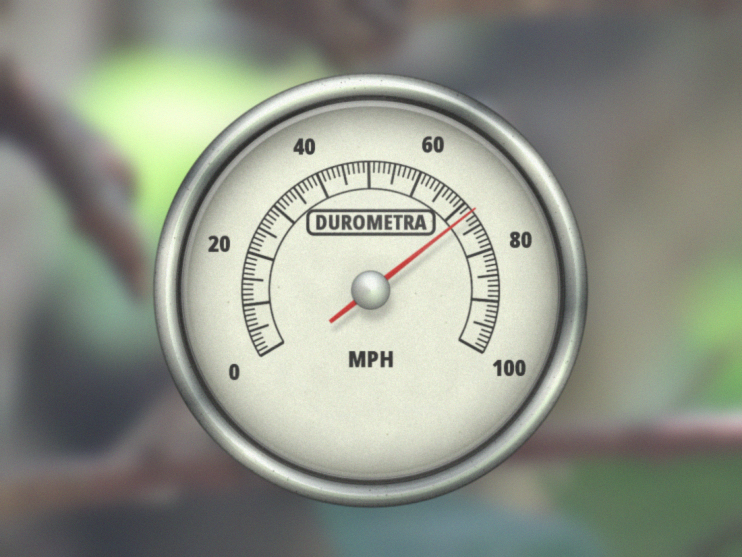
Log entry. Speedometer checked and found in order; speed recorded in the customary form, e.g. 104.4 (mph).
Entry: 72 (mph)
